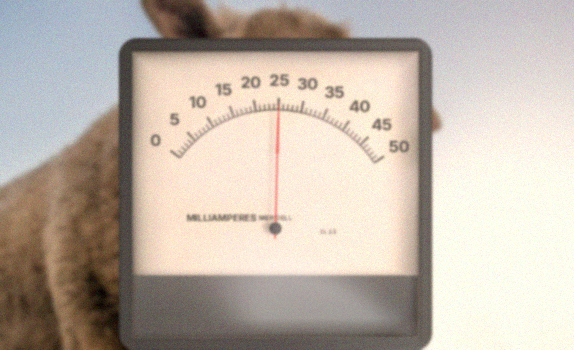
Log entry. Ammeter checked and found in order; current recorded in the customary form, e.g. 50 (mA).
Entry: 25 (mA)
